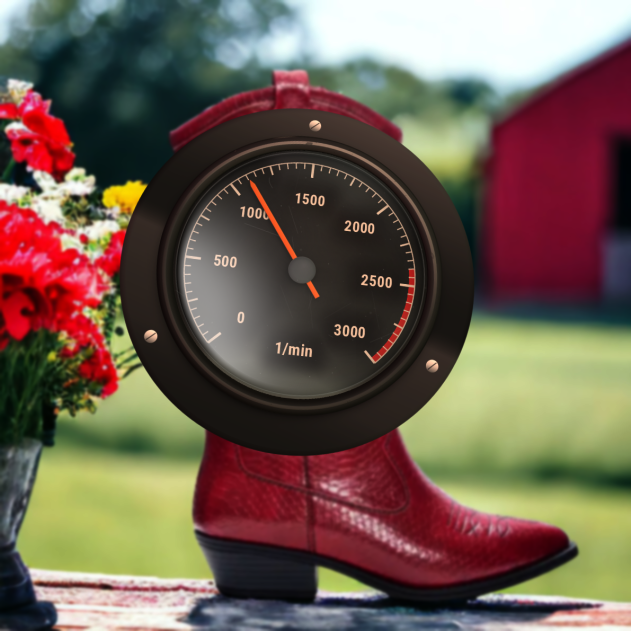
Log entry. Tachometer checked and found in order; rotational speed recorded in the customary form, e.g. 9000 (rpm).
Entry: 1100 (rpm)
